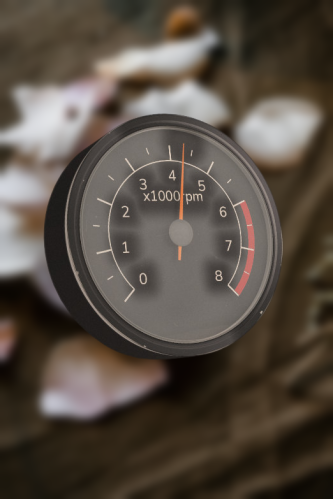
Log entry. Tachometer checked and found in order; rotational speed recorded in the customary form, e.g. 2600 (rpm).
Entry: 4250 (rpm)
